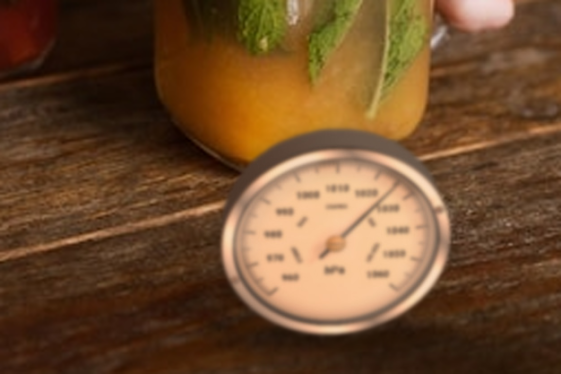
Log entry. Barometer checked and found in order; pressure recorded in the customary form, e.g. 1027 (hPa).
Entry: 1025 (hPa)
